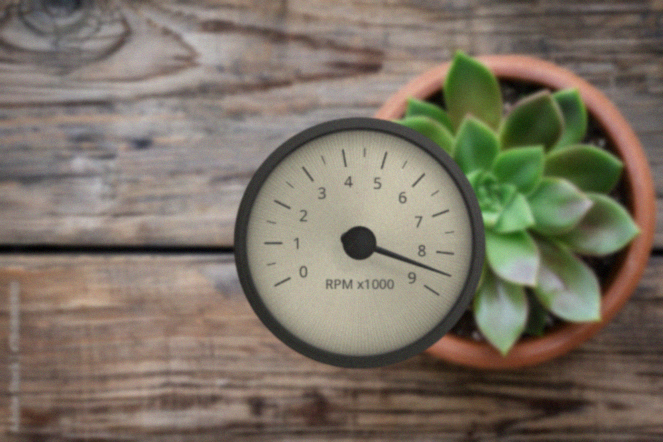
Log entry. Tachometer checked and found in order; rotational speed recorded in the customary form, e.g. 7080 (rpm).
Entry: 8500 (rpm)
